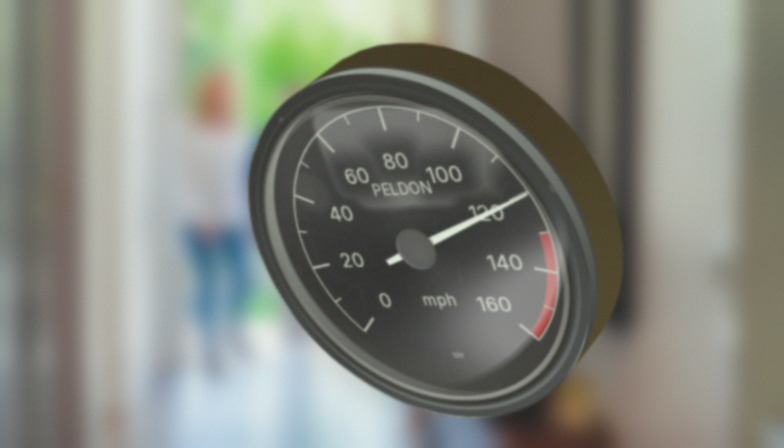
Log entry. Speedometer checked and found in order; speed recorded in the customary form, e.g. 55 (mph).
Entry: 120 (mph)
